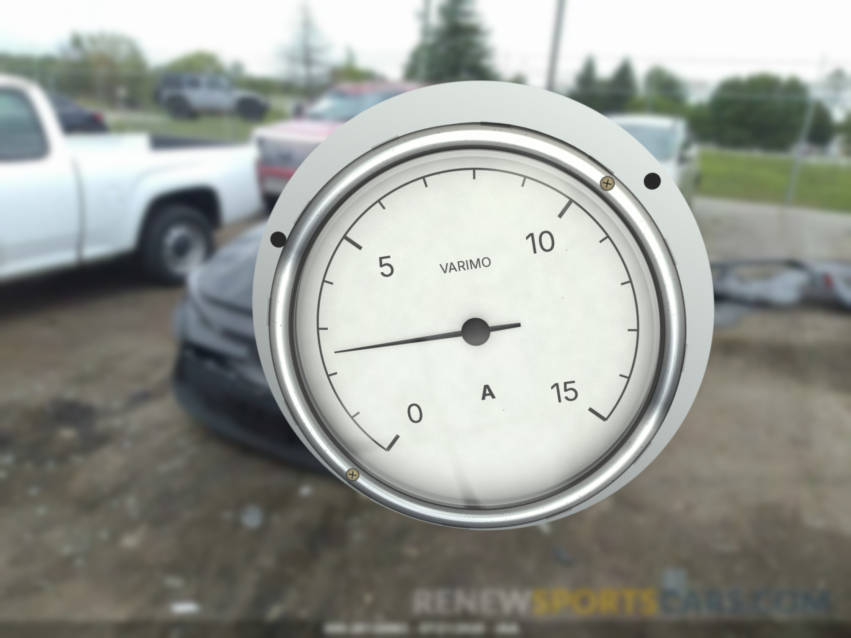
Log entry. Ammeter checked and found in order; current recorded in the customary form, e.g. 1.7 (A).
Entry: 2.5 (A)
